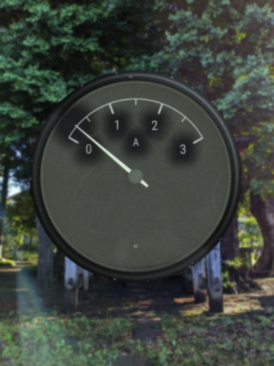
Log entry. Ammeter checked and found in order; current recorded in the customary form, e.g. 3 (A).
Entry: 0.25 (A)
